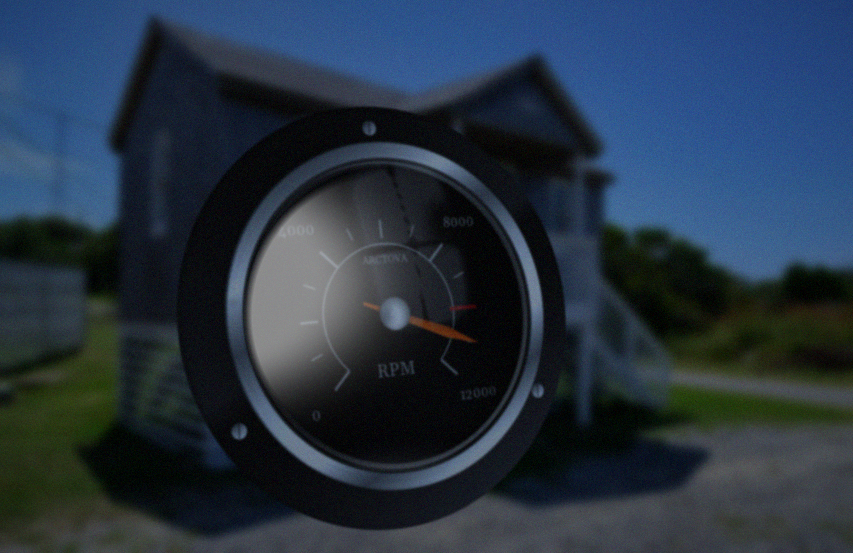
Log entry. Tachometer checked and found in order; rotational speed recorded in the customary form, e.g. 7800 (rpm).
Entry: 11000 (rpm)
